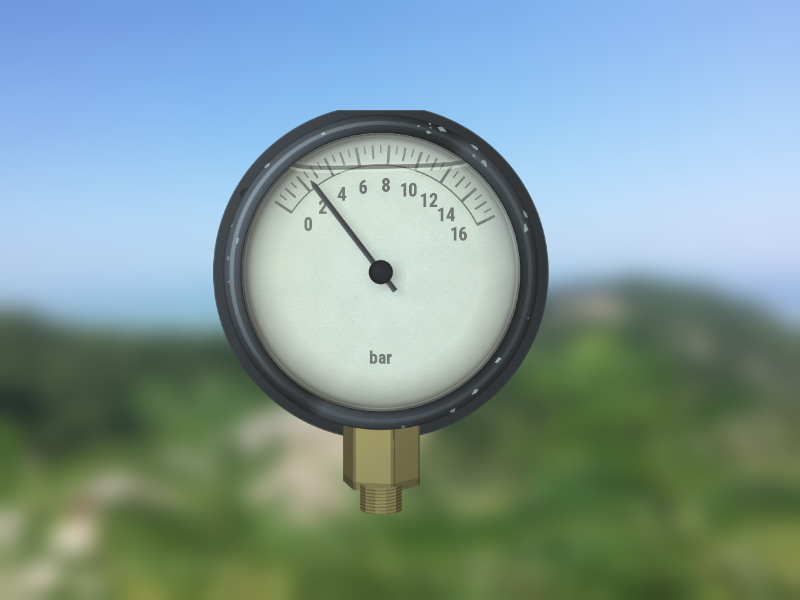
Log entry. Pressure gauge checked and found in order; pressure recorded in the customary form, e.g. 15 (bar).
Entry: 2.5 (bar)
